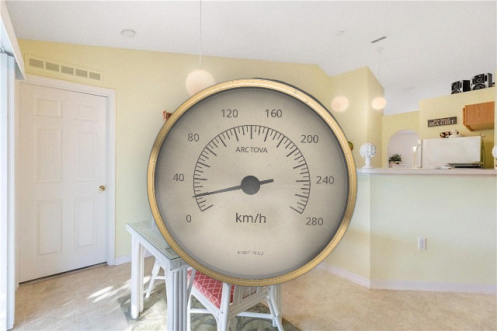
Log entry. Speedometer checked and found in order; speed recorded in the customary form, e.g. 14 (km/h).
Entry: 20 (km/h)
